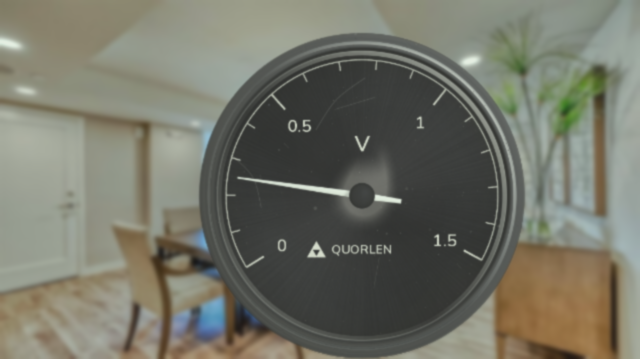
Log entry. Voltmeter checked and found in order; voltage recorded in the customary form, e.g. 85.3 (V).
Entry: 0.25 (V)
